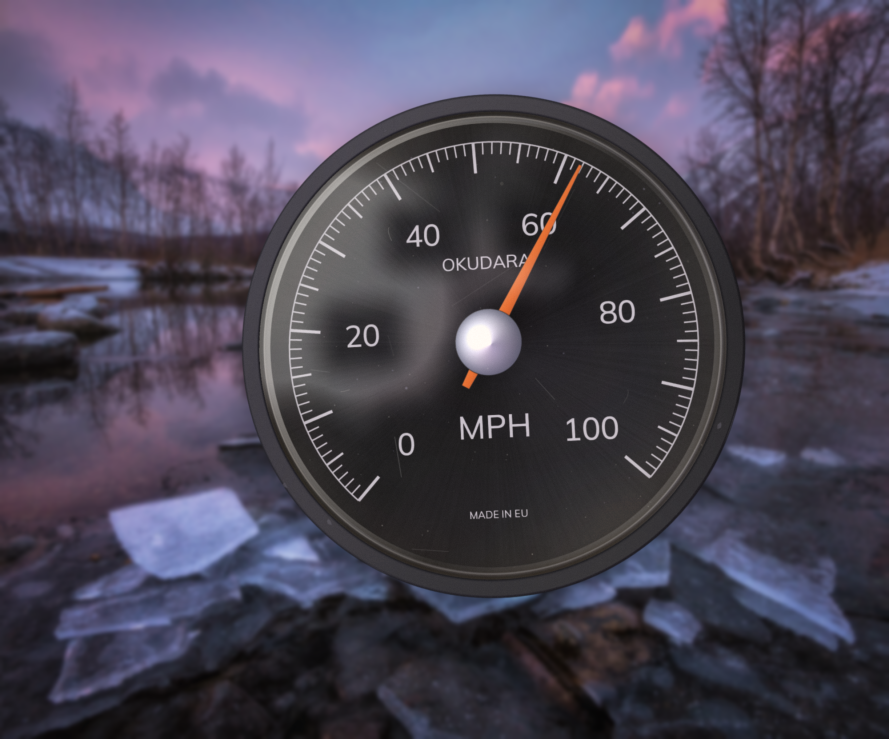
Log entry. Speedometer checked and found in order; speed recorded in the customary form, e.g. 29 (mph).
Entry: 62 (mph)
